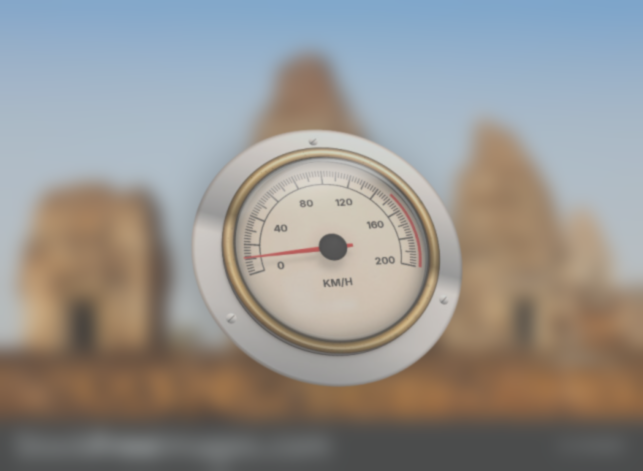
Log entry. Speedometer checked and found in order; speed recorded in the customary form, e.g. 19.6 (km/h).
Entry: 10 (km/h)
